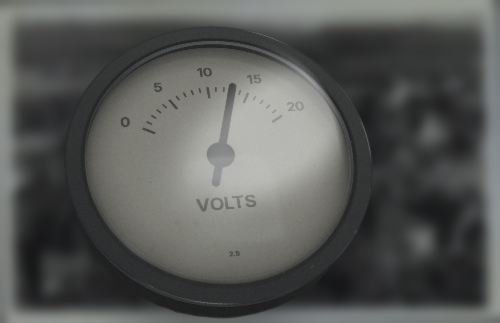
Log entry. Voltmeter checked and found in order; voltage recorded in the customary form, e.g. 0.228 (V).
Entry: 13 (V)
